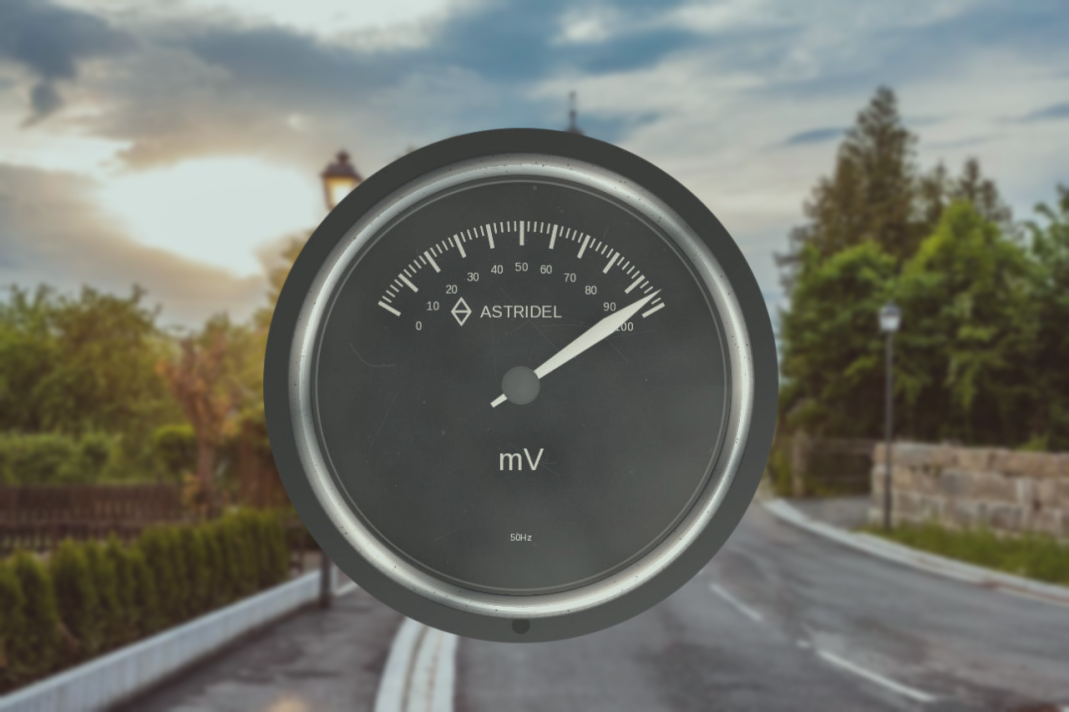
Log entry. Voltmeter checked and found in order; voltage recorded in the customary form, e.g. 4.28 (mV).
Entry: 96 (mV)
